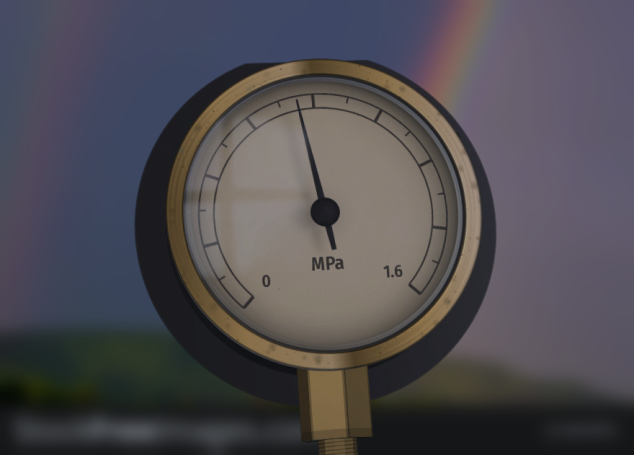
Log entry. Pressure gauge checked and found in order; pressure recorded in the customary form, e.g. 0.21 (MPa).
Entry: 0.75 (MPa)
